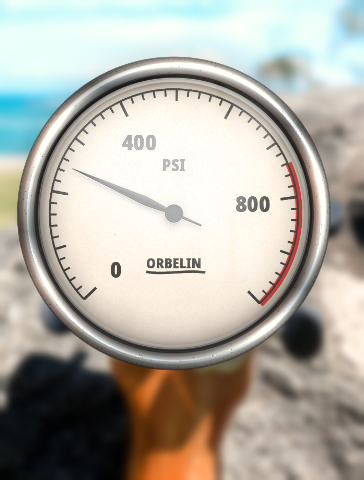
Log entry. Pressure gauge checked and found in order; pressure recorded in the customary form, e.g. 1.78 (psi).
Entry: 250 (psi)
